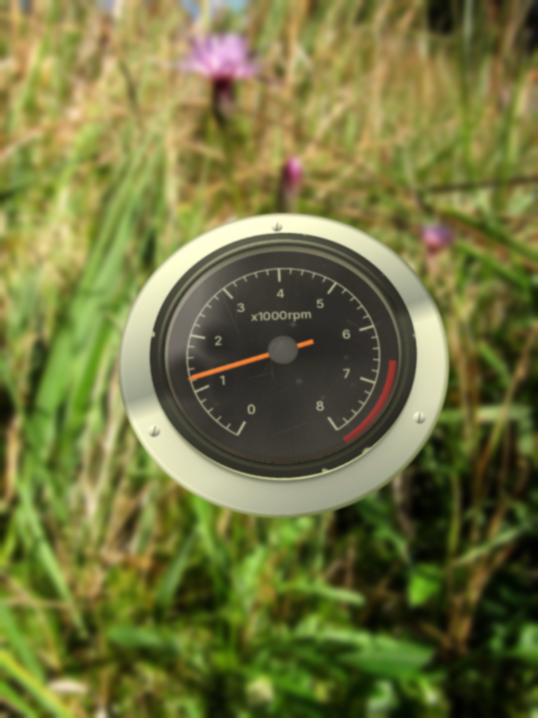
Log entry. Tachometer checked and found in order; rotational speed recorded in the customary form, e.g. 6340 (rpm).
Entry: 1200 (rpm)
